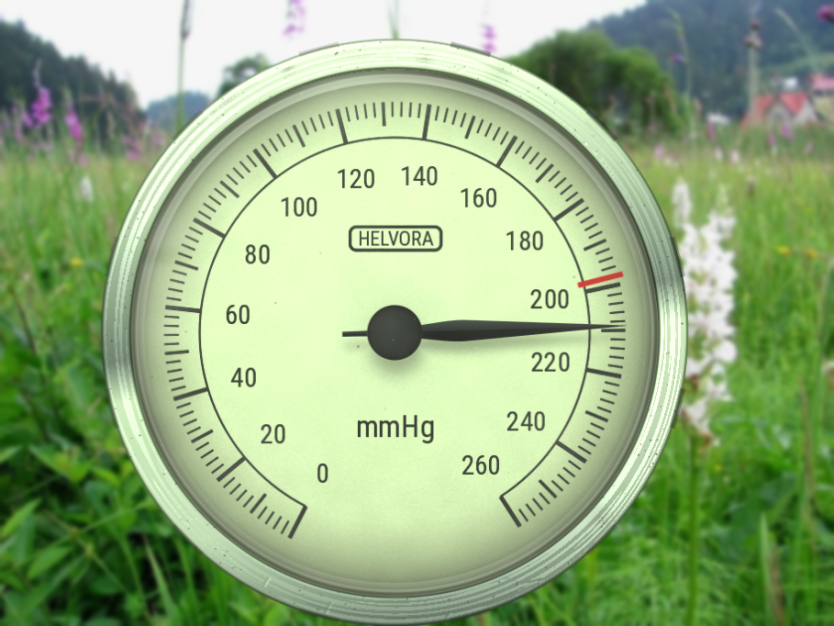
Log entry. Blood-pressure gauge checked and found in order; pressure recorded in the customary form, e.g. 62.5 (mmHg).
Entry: 209 (mmHg)
